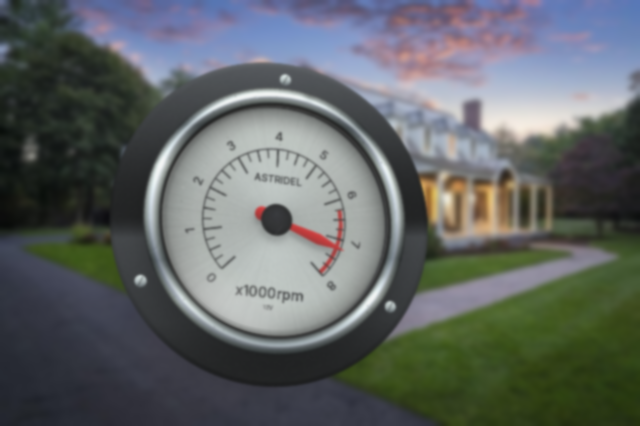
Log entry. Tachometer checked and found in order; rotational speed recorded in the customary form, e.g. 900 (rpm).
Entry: 7250 (rpm)
